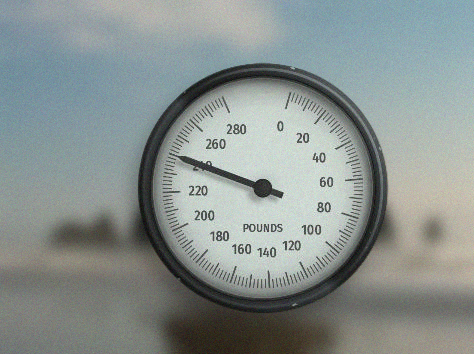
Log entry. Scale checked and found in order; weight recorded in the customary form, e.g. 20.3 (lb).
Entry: 240 (lb)
